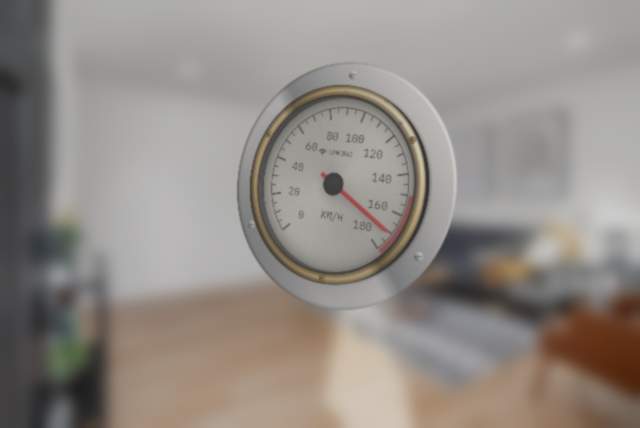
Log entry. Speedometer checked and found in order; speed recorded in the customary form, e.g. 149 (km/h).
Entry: 170 (km/h)
